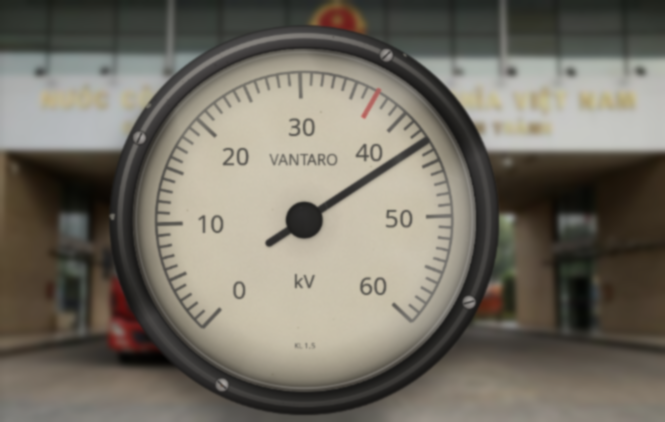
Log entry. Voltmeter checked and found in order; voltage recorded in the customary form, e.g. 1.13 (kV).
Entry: 43 (kV)
